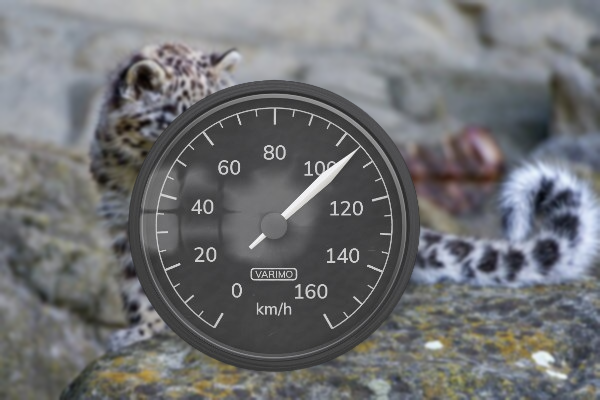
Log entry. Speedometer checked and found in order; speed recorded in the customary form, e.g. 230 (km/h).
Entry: 105 (km/h)
